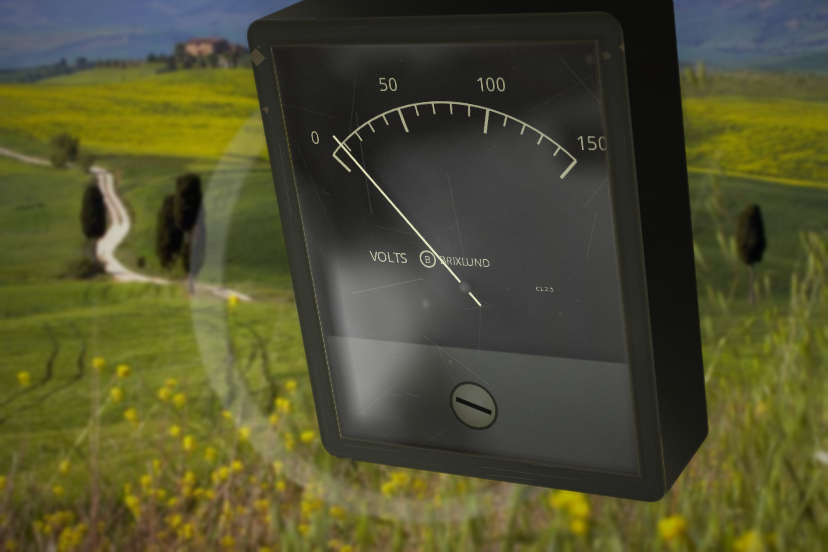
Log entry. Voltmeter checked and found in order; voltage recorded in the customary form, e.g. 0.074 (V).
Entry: 10 (V)
